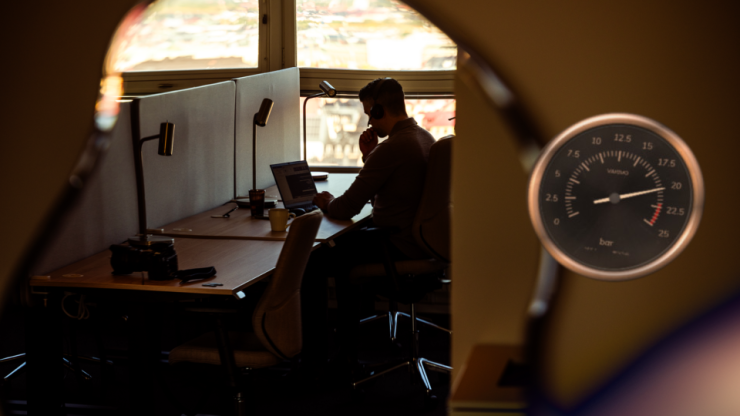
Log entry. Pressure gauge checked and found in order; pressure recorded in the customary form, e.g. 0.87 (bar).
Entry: 20 (bar)
